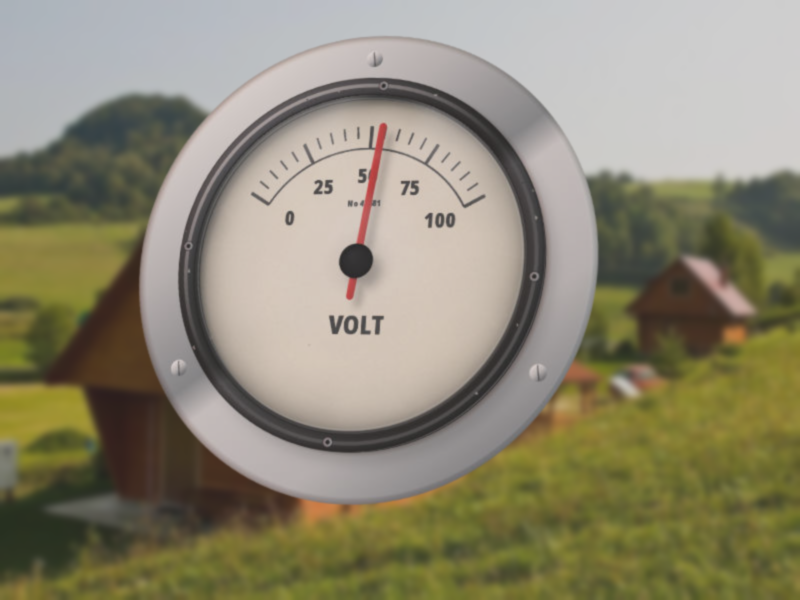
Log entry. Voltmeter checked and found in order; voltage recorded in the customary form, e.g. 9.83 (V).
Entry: 55 (V)
